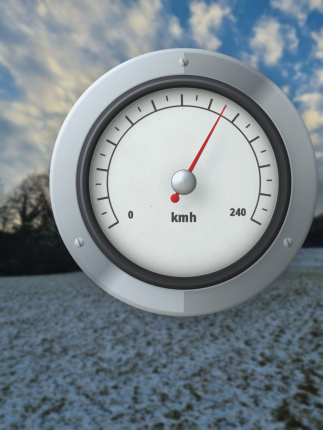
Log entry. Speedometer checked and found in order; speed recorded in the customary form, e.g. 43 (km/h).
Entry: 150 (km/h)
